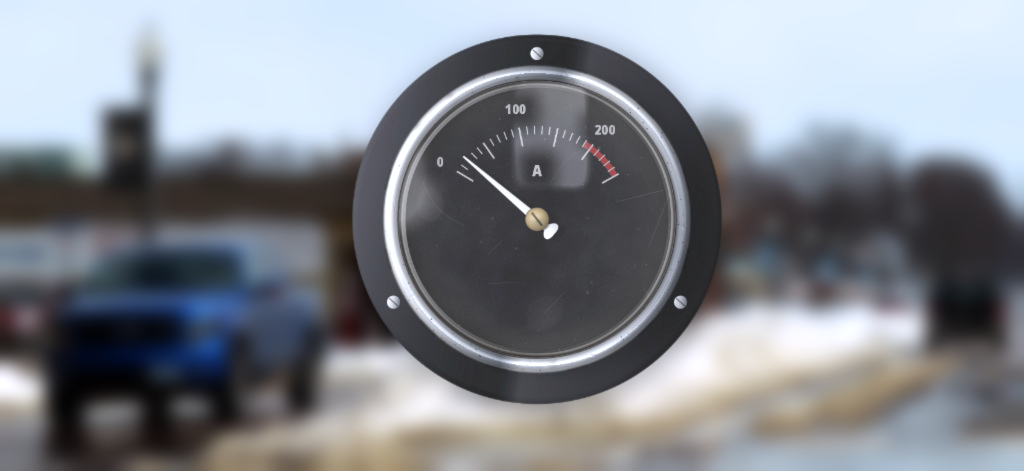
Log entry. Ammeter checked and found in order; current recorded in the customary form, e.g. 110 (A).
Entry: 20 (A)
